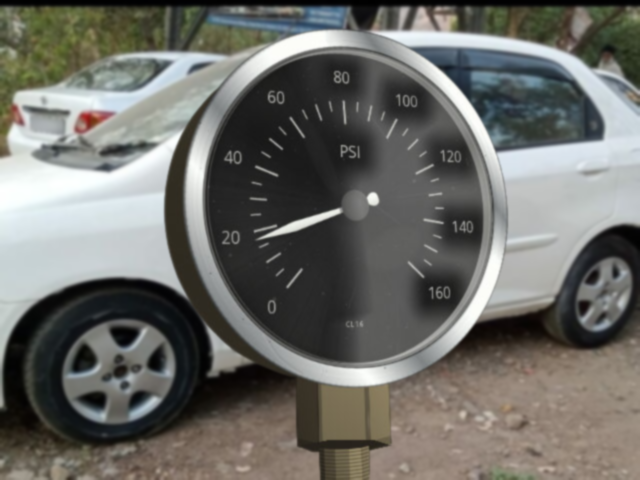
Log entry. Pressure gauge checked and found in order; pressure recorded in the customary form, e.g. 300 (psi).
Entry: 17.5 (psi)
